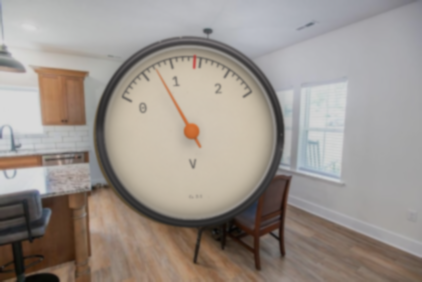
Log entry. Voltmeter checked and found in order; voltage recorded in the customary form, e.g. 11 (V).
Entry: 0.7 (V)
